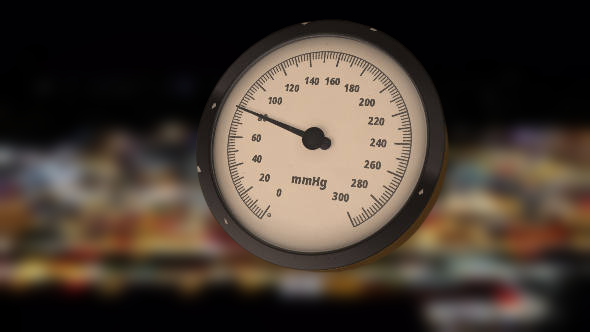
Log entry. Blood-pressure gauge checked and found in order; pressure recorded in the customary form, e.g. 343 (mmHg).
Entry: 80 (mmHg)
